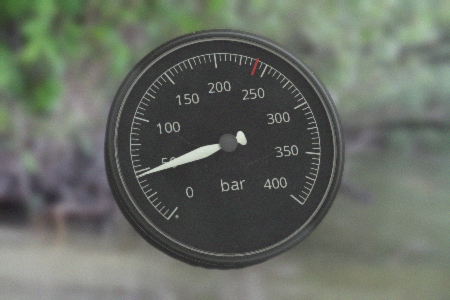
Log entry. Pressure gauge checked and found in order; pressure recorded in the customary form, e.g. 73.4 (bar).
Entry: 45 (bar)
